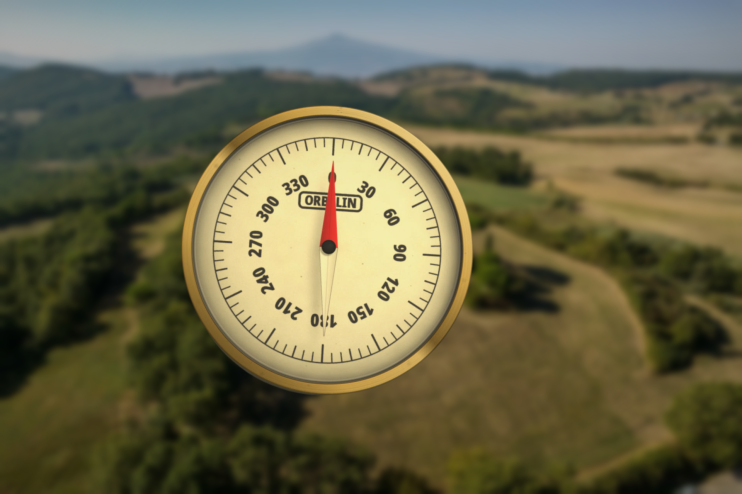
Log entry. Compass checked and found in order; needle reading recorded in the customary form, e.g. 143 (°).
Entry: 0 (°)
